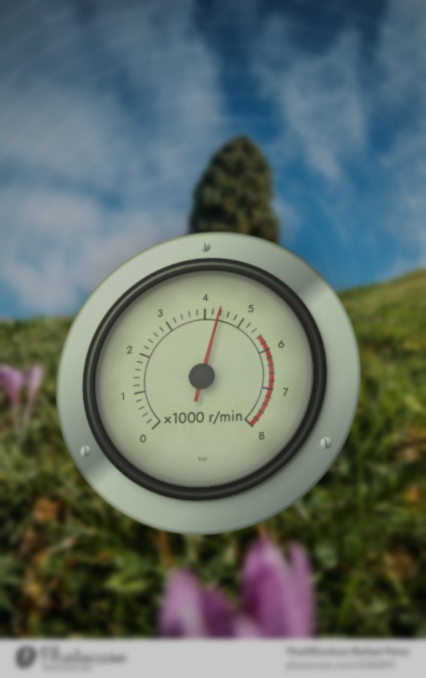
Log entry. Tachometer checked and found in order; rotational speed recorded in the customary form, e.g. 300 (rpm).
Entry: 4400 (rpm)
